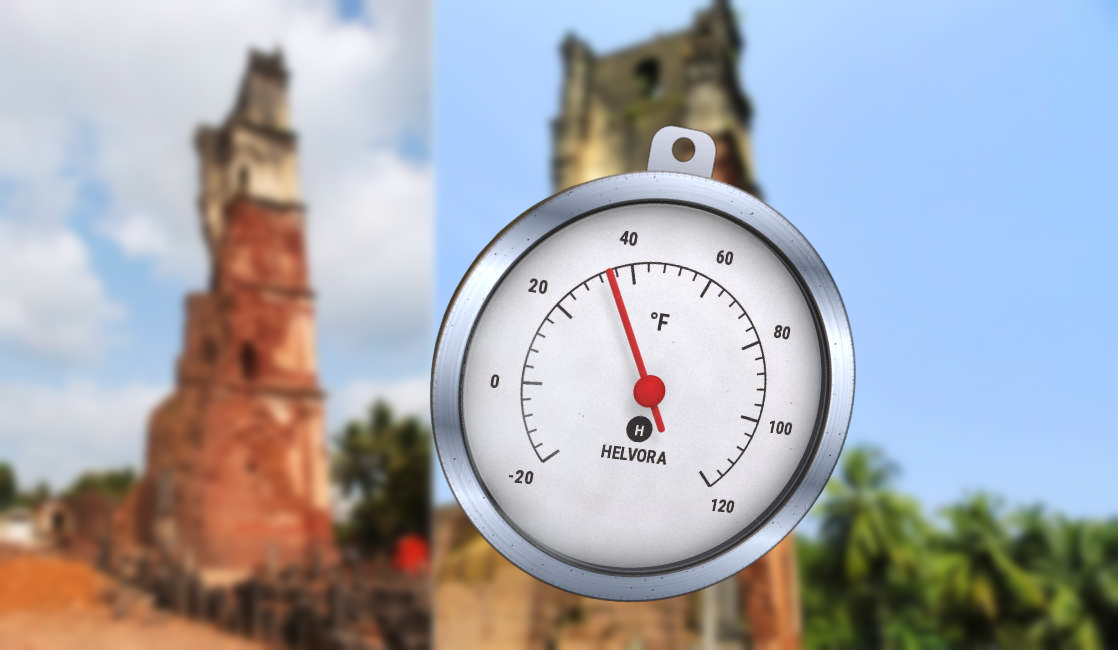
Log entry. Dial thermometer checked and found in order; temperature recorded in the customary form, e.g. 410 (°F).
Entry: 34 (°F)
